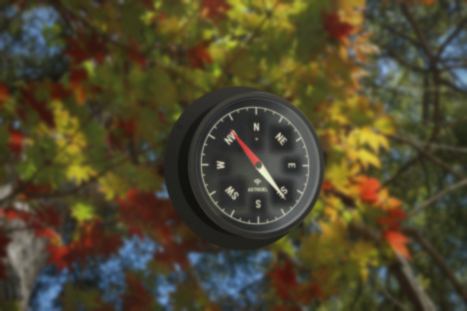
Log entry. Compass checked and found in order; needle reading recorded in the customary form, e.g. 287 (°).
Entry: 320 (°)
